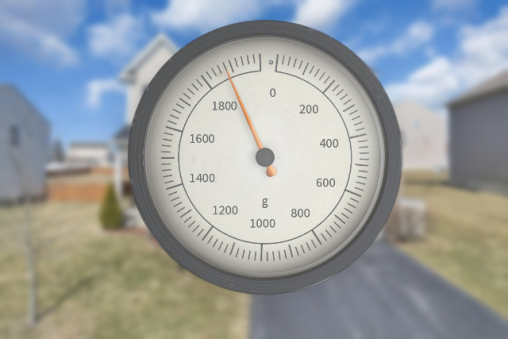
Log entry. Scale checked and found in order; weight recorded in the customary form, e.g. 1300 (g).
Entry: 1880 (g)
